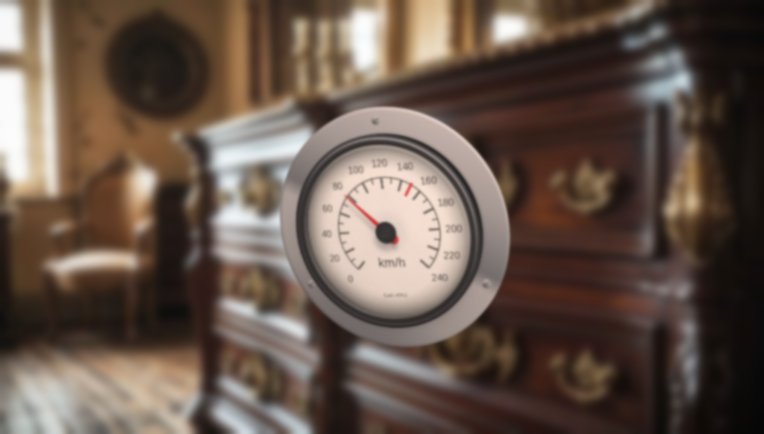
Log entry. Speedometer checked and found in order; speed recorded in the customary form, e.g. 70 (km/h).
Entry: 80 (km/h)
